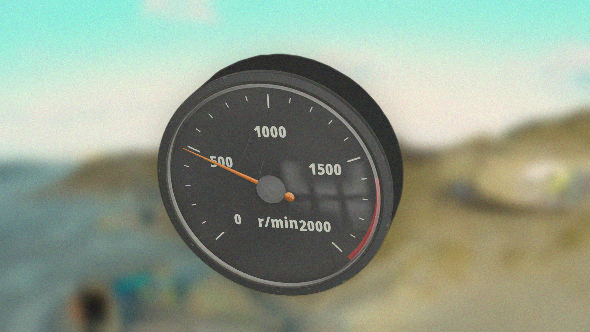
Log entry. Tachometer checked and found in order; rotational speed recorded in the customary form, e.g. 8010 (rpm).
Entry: 500 (rpm)
